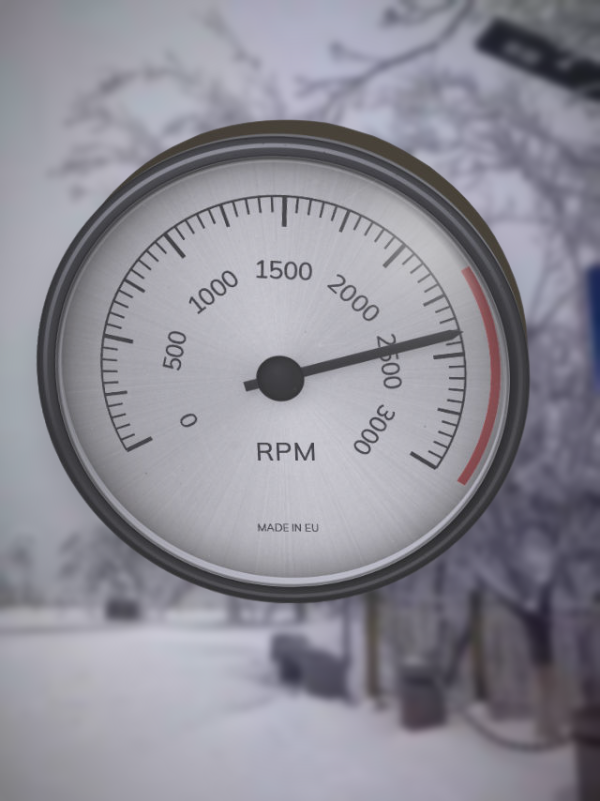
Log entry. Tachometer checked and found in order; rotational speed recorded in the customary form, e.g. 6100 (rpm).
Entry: 2400 (rpm)
